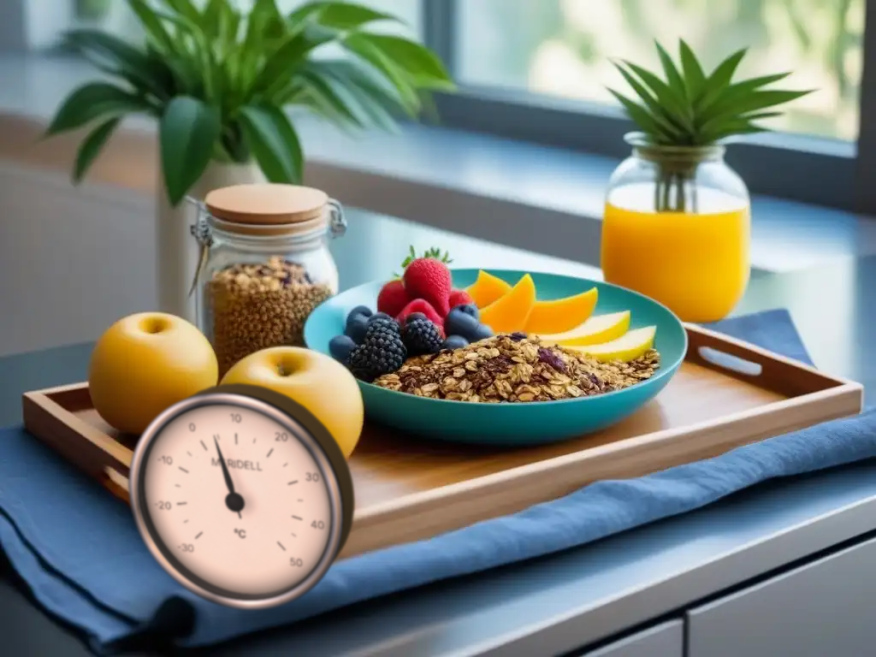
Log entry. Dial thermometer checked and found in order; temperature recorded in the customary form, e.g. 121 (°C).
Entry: 5 (°C)
